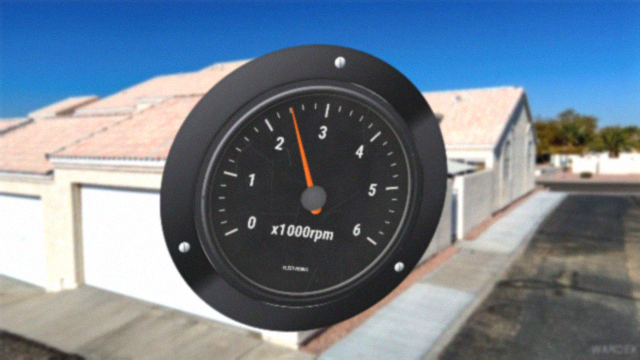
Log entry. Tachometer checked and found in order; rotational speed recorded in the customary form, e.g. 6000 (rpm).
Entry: 2400 (rpm)
